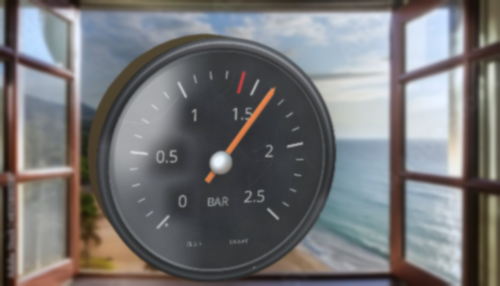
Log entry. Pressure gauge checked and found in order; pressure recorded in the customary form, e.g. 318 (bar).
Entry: 1.6 (bar)
